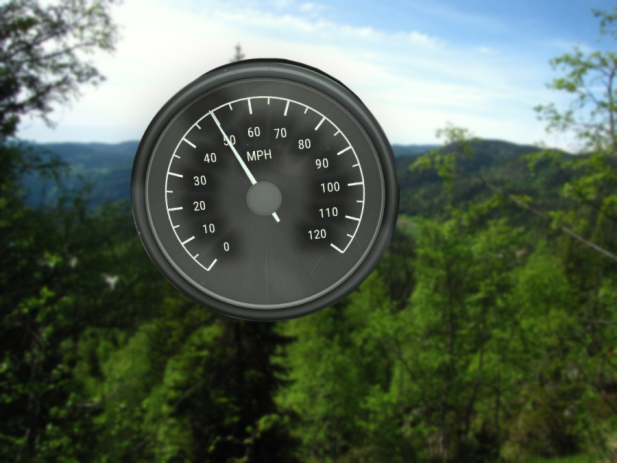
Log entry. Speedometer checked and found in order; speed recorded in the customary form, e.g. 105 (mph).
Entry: 50 (mph)
